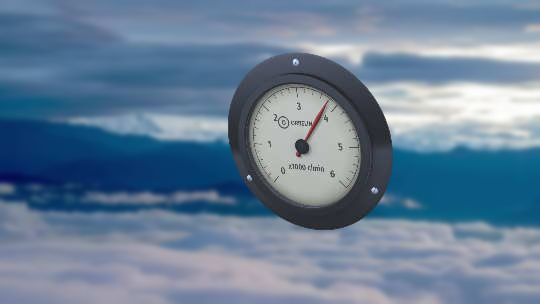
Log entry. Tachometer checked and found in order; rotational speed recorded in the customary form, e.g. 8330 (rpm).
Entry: 3800 (rpm)
